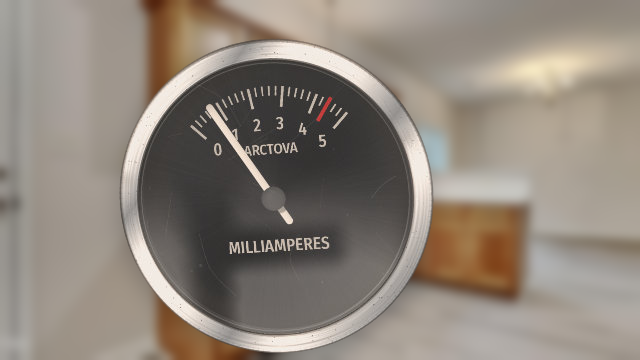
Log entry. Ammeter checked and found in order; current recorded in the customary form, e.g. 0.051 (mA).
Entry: 0.8 (mA)
